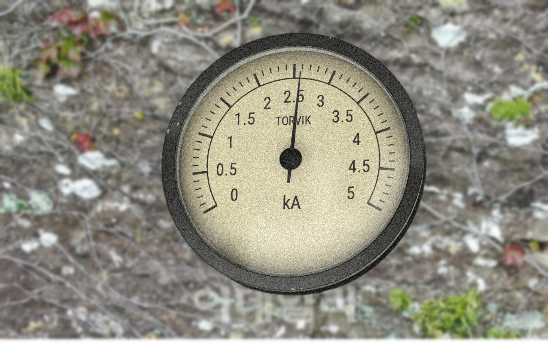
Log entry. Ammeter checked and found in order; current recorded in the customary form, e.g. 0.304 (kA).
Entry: 2.6 (kA)
